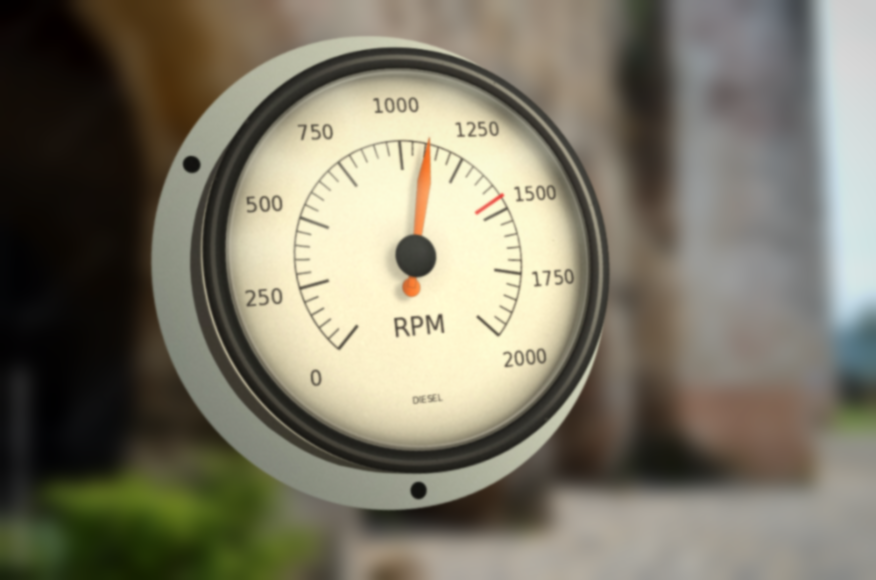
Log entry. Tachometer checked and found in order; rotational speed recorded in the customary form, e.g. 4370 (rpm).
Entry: 1100 (rpm)
